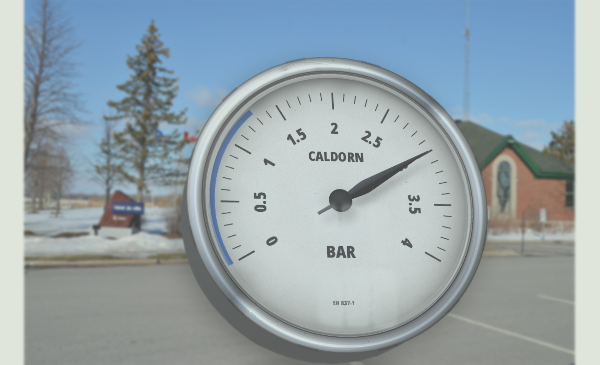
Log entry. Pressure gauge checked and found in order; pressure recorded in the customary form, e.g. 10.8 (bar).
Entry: 3 (bar)
